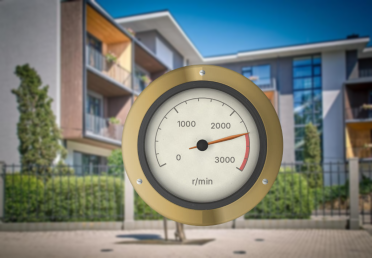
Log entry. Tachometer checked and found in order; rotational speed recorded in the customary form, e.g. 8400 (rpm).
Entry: 2400 (rpm)
